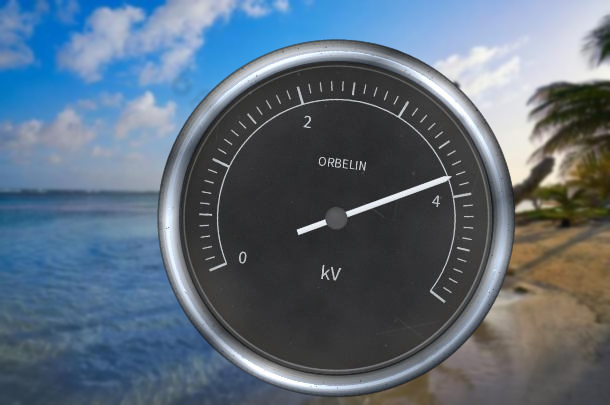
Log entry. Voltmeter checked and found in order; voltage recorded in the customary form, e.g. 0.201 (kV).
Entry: 3.8 (kV)
